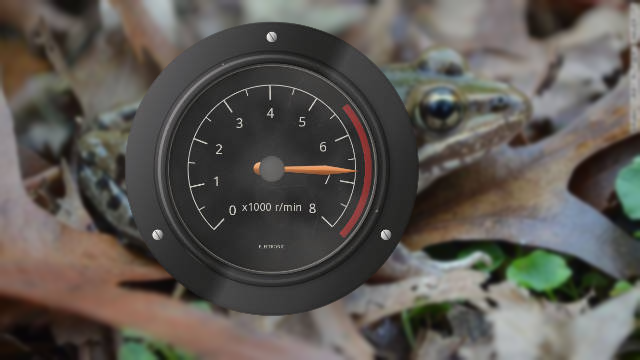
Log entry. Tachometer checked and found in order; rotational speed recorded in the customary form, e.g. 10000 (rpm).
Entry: 6750 (rpm)
